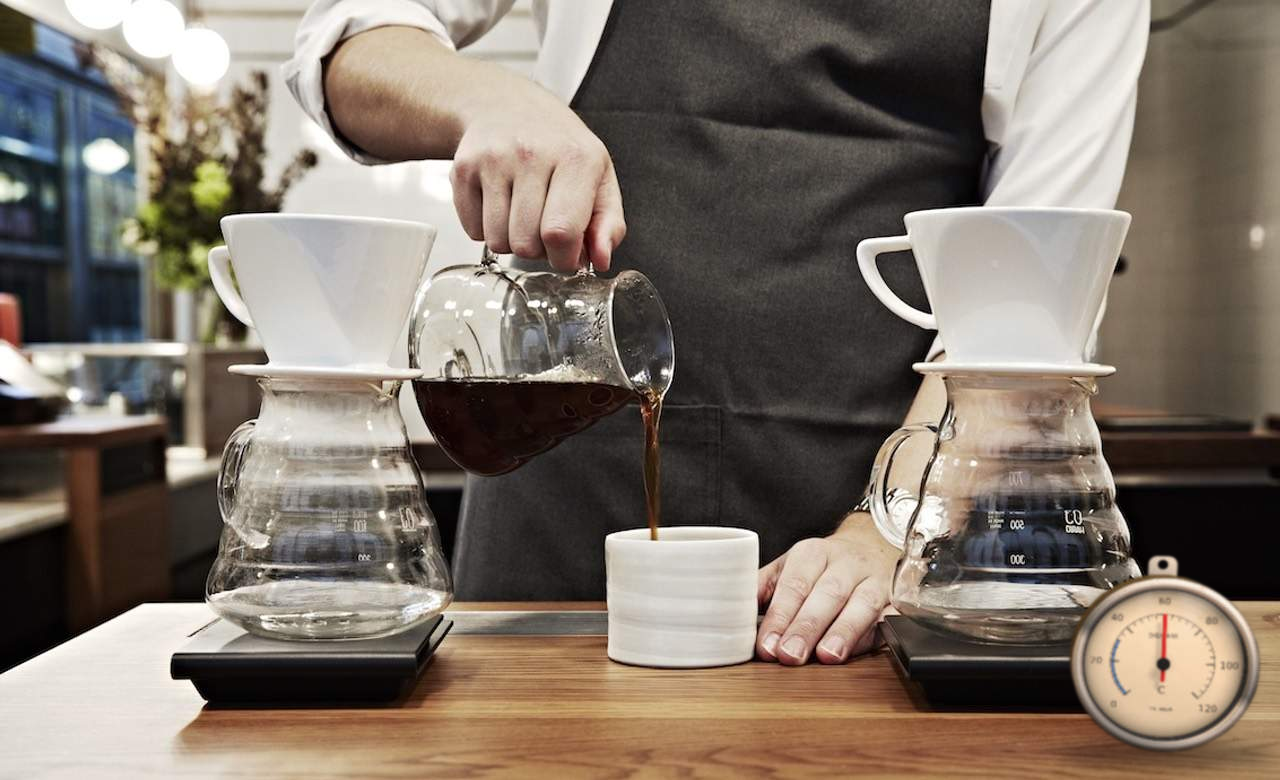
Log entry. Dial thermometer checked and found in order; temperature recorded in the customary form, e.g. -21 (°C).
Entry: 60 (°C)
